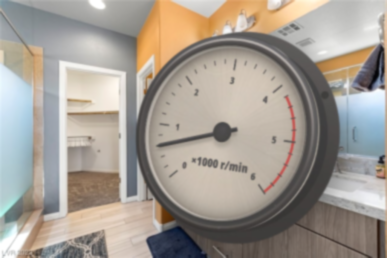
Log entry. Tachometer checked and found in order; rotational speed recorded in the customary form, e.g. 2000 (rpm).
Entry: 600 (rpm)
